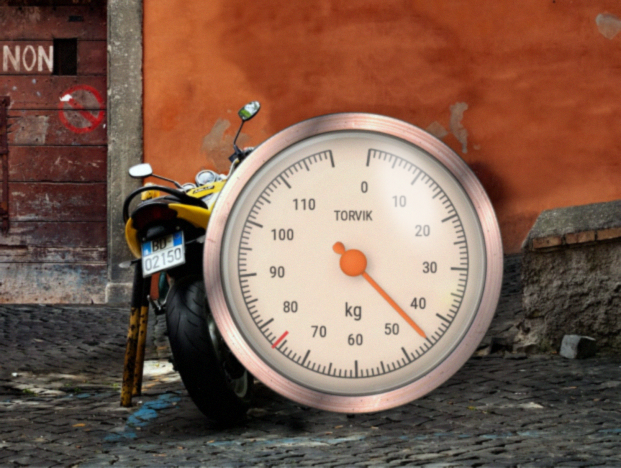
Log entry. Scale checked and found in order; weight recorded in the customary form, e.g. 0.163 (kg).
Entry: 45 (kg)
